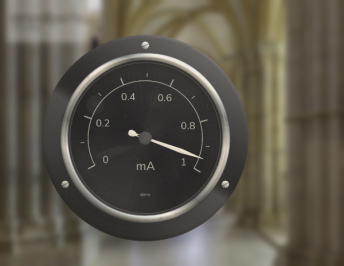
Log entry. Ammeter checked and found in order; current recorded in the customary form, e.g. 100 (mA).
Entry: 0.95 (mA)
